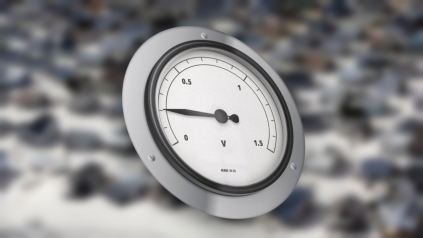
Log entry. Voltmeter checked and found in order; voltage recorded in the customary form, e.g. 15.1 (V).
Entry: 0.2 (V)
